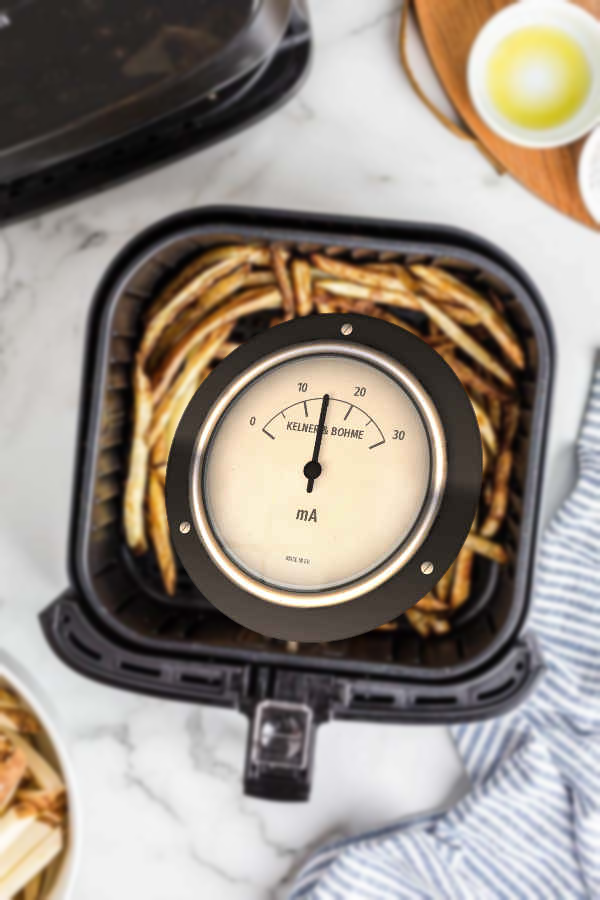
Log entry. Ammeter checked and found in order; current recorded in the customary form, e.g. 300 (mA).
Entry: 15 (mA)
